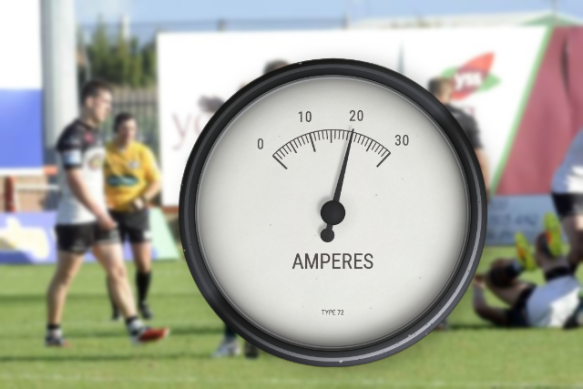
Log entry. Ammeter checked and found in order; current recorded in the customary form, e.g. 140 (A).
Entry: 20 (A)
